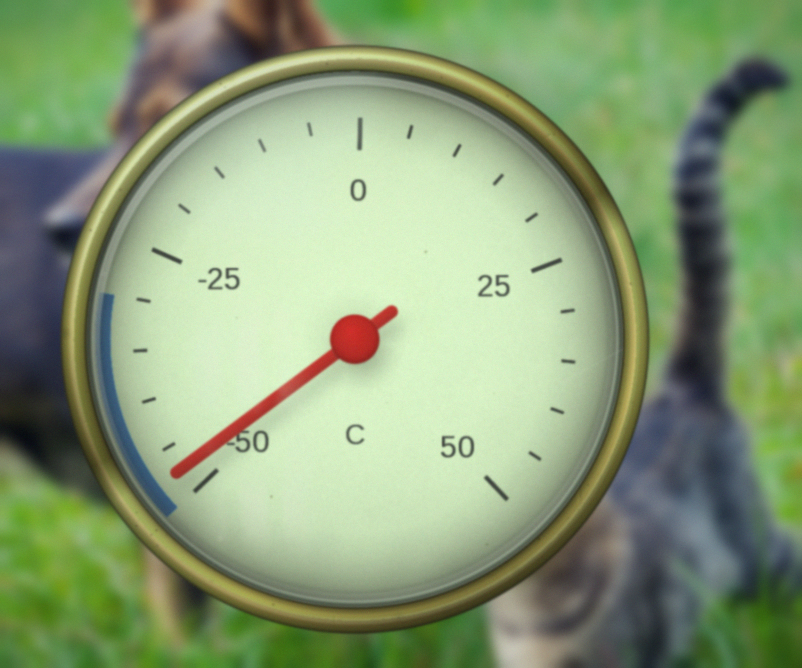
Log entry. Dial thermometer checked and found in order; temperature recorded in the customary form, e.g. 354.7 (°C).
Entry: -47.5 (°C)
